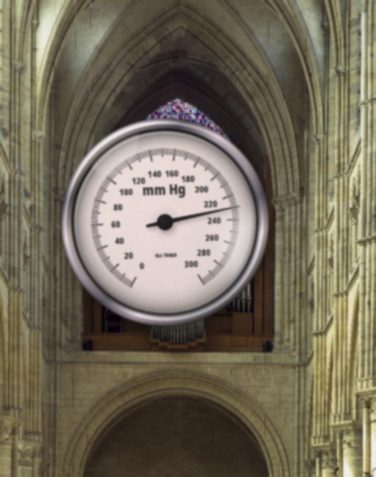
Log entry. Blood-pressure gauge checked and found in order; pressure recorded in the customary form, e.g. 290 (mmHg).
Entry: 230 (mmHg)
